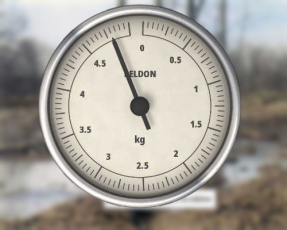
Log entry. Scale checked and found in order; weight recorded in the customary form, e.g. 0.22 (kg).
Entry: 4.8 (kg)
